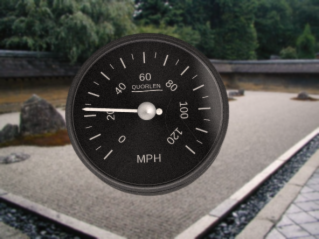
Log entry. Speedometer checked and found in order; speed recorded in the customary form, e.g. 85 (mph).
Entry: 22.5 (mph)
